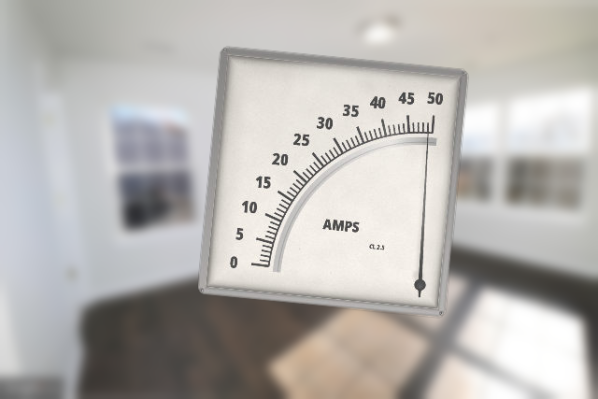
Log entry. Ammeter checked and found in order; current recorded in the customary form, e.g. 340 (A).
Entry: 49 (A)
